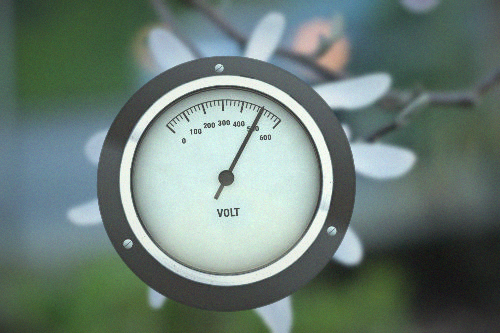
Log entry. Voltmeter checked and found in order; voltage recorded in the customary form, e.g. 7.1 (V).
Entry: 500 (V)
